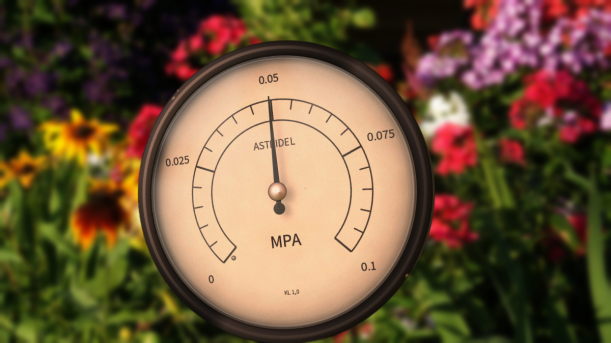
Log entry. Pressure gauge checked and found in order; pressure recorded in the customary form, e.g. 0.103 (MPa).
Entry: 0.05 (MPa)
